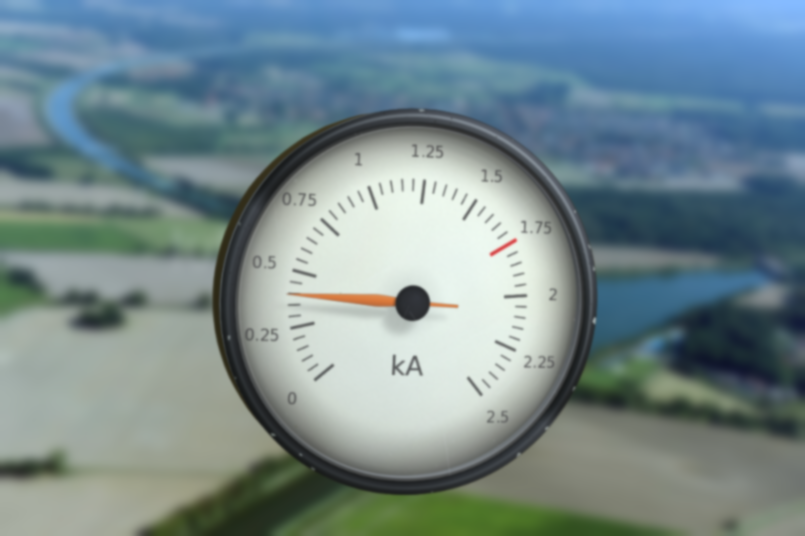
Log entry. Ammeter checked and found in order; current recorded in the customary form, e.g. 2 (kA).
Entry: 0.4 (kA)
